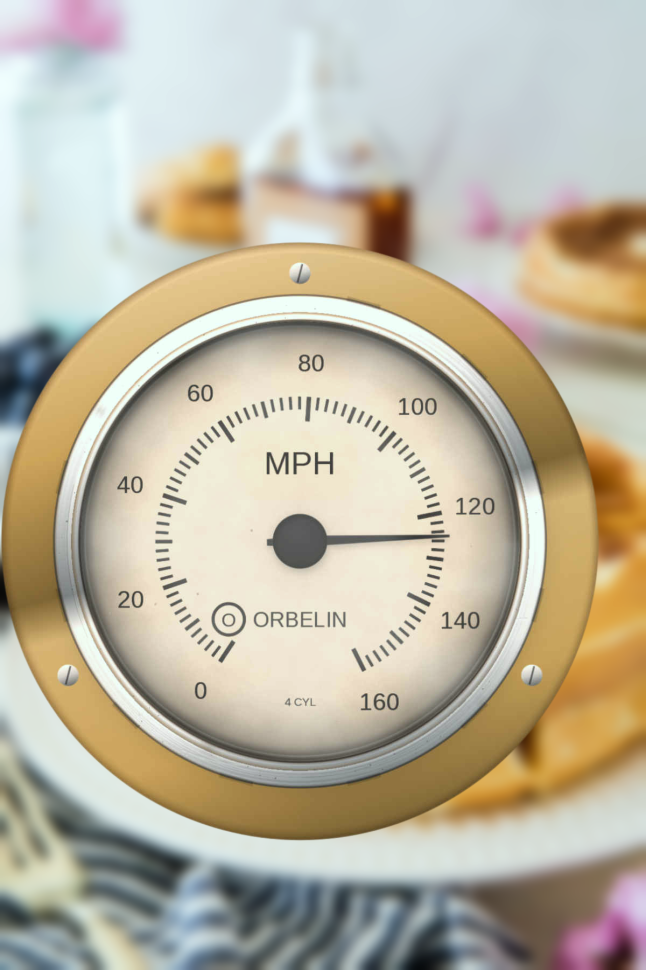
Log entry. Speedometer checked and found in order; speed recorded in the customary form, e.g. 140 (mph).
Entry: 125 (mph)
